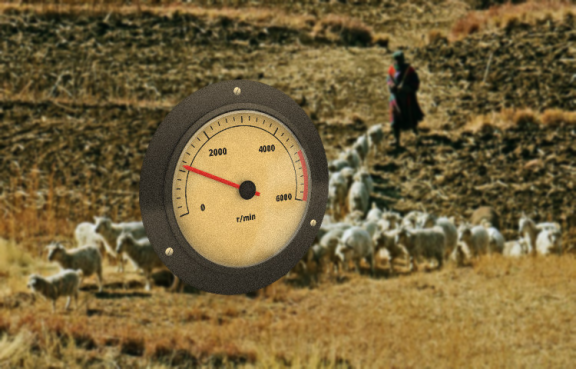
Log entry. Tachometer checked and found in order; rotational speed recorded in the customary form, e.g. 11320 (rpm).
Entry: 1100 (rpm)
